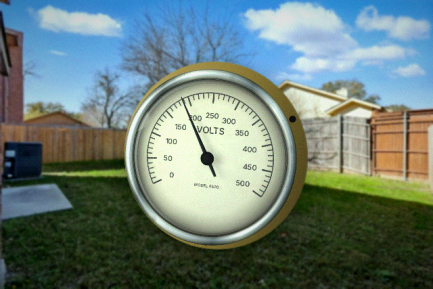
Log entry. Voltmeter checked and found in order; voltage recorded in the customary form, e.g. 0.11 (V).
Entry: 190 (V)
